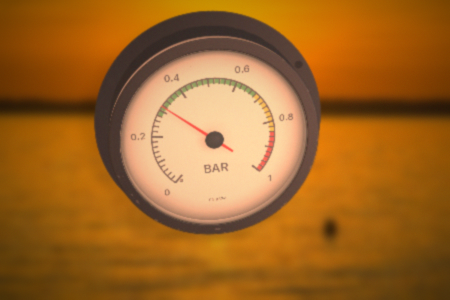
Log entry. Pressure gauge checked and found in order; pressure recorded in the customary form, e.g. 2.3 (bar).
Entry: 0.32 (bar)
